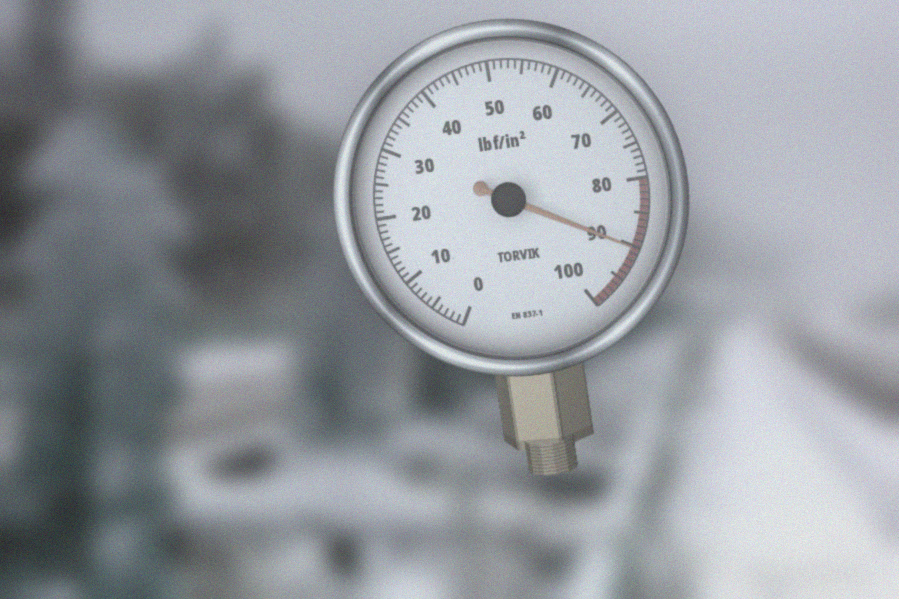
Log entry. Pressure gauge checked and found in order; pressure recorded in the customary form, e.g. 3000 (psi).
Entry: 90 (psi)
